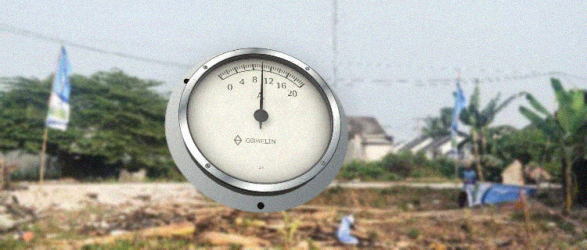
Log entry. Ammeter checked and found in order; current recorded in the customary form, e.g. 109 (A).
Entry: 10 (A)
